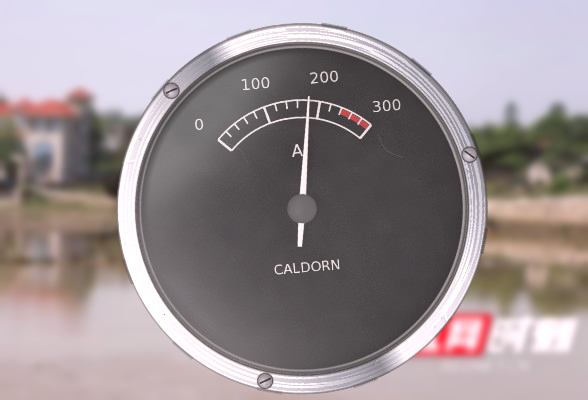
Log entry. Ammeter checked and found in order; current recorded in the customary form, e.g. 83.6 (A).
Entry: 180 (A)
